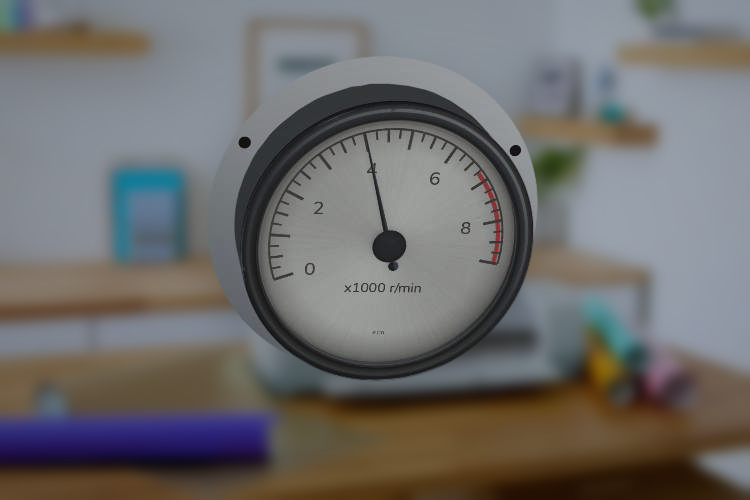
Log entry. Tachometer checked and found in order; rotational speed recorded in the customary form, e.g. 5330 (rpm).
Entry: 4000 (rpm)
